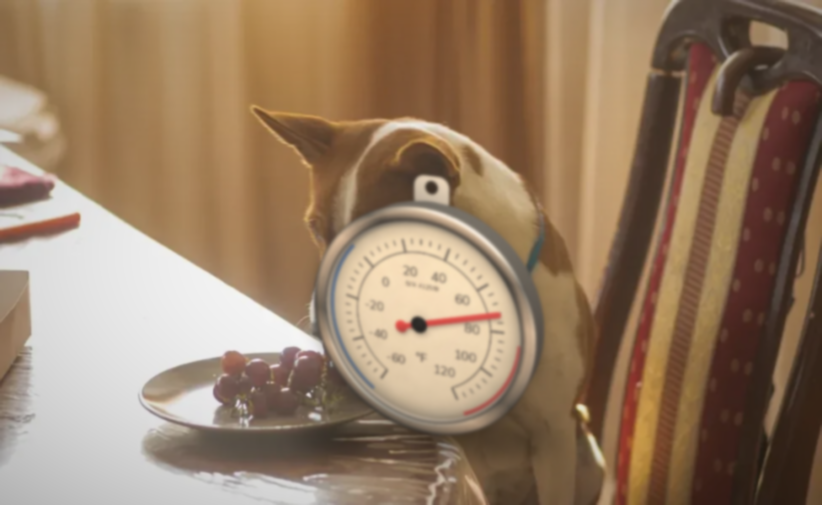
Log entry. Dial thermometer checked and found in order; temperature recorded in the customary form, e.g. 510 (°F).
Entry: 72 (°F)
